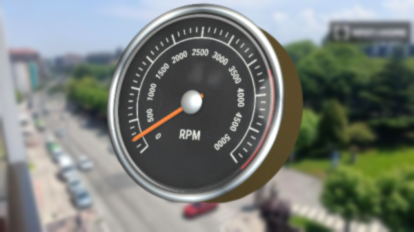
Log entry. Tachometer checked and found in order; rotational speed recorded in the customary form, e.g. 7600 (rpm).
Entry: 200 (rpm)
